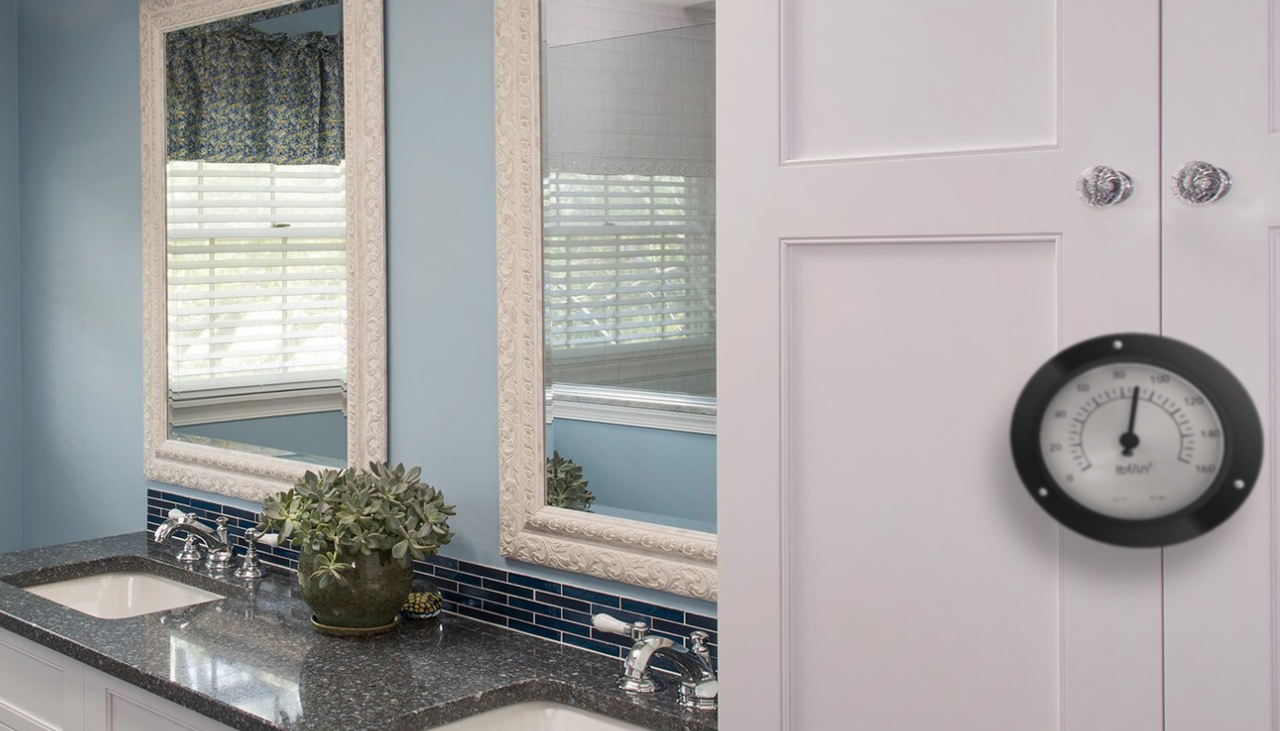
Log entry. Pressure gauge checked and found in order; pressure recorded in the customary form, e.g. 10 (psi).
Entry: 90 (psi)
